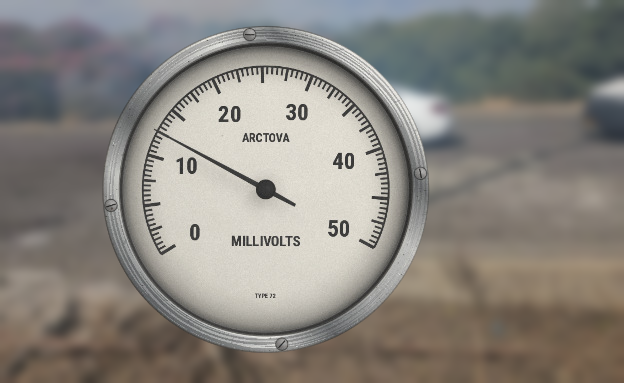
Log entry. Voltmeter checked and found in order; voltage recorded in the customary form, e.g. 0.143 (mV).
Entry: 12.5 (mV)
